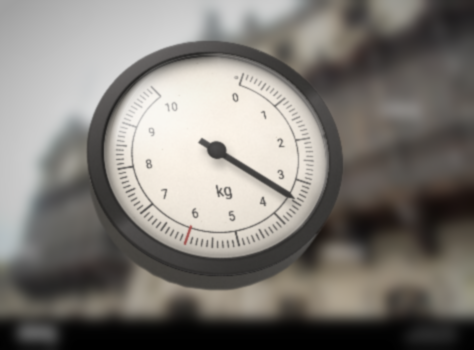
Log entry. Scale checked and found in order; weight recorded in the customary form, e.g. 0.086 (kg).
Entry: 3.5 (kg)
